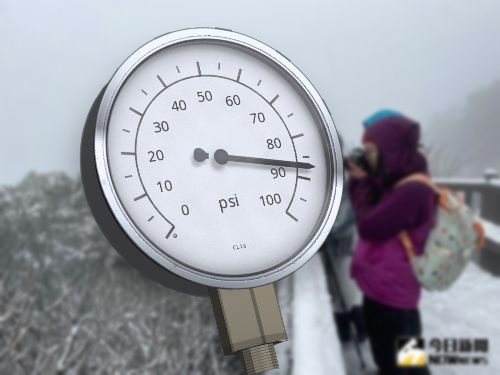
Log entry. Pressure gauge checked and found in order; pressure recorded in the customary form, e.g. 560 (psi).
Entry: 87.5 (psi)
